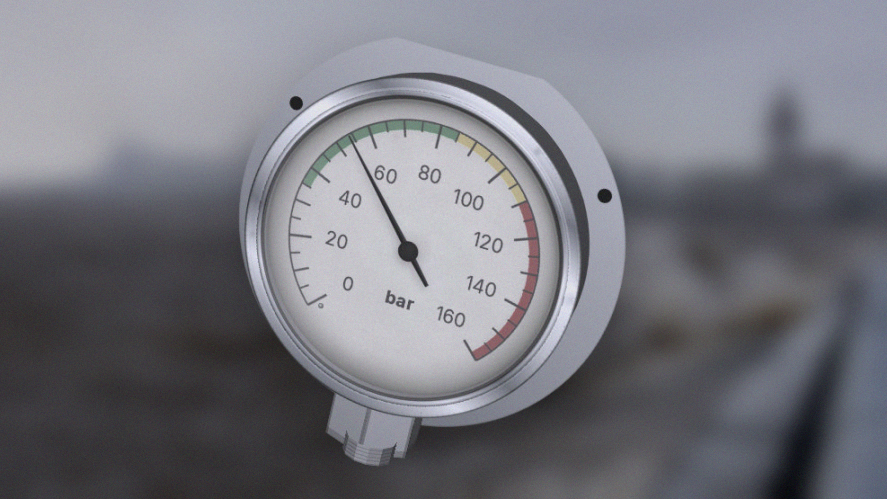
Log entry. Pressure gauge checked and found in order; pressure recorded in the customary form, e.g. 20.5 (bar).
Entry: 55 (bar)
